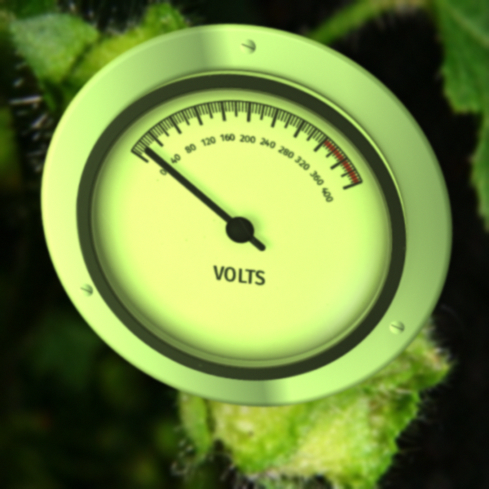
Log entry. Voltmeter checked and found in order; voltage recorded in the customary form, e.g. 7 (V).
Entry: 20 (V)
